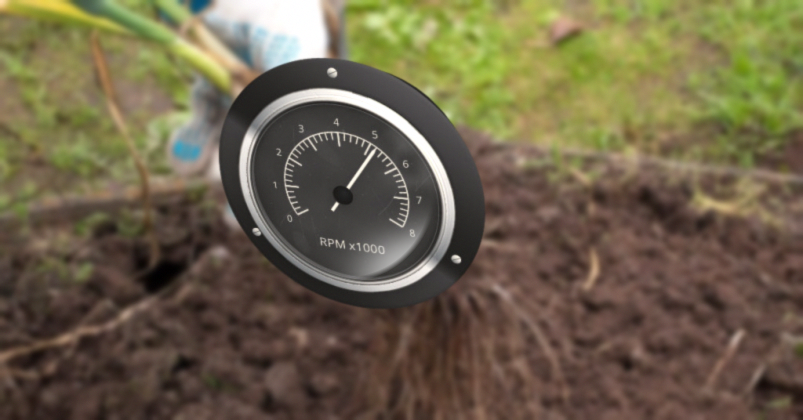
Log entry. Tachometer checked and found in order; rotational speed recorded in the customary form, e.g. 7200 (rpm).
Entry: 5200 (rpm)
